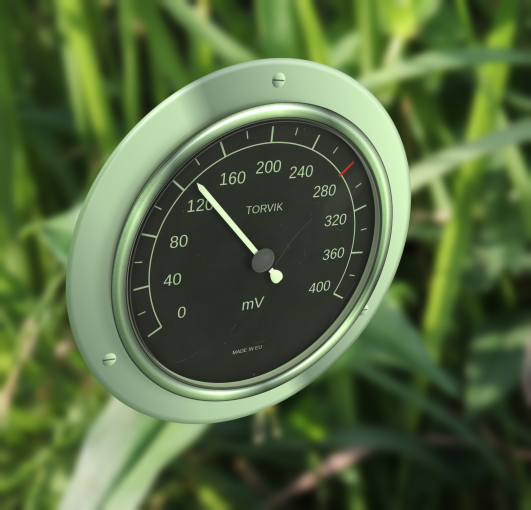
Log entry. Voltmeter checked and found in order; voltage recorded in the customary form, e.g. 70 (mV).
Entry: 130 (mV)
